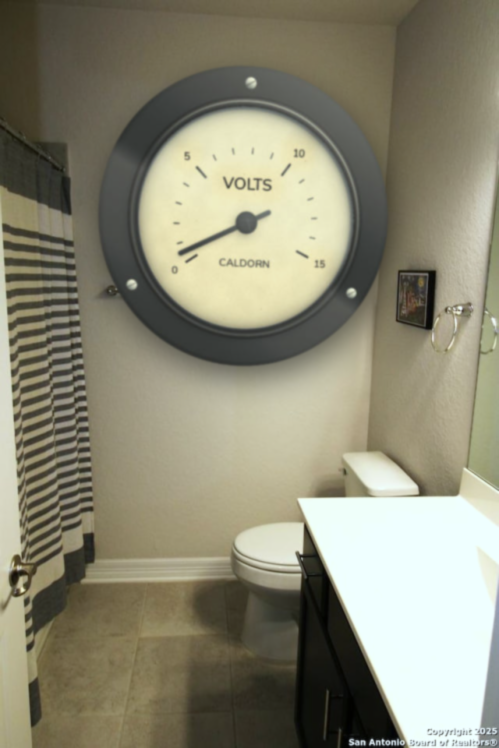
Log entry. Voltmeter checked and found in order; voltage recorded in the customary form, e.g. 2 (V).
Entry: 0.5 (V)
